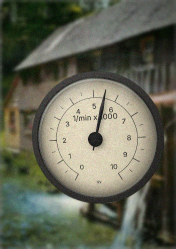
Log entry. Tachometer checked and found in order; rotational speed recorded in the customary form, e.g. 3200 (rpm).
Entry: 5500 (rpm)
